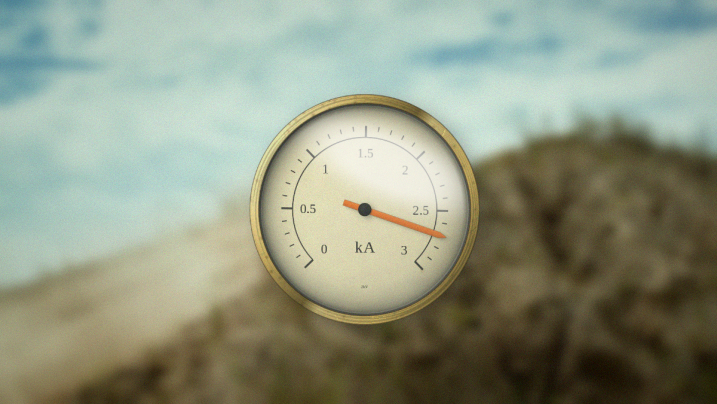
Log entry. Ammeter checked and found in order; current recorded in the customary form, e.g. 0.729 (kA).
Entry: 2.7 (kA)
